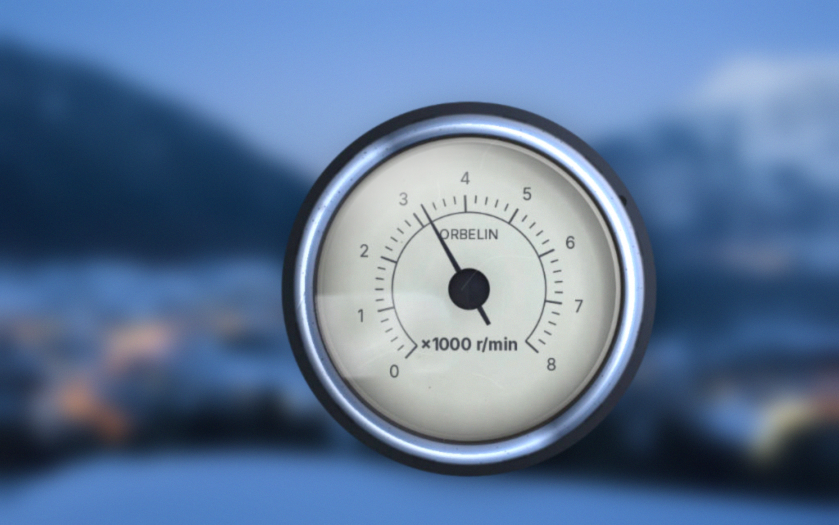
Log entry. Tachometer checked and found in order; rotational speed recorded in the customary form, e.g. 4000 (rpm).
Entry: 3200 (rpm)
